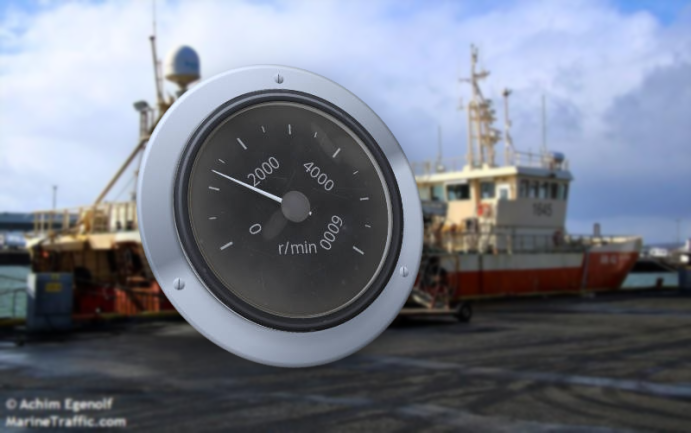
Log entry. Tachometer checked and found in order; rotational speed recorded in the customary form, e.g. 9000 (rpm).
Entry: 1250 (rpm)
